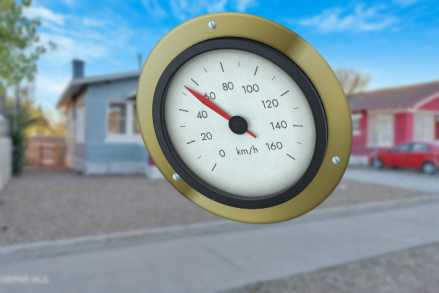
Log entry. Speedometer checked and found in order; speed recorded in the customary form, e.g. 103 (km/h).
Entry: 55 (km/h)
